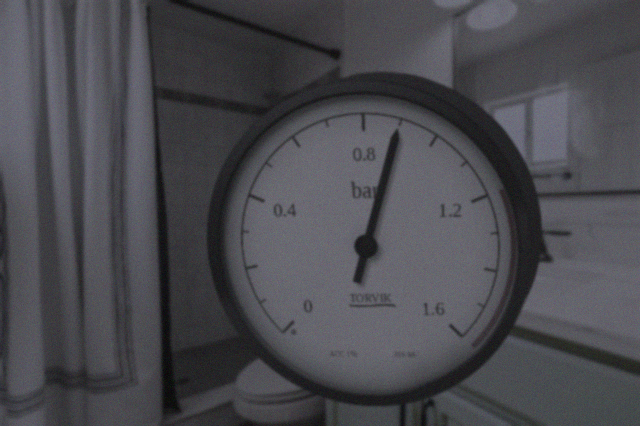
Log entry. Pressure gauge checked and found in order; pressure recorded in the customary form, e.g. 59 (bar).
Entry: 0.9 (bar)
